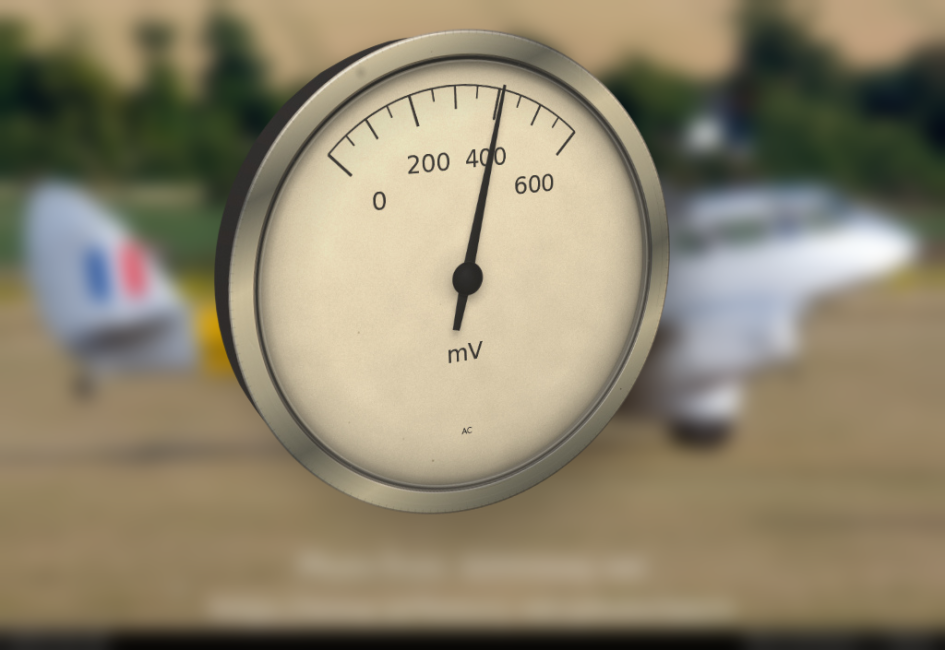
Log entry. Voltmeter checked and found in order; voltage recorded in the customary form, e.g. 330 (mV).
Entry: 400 (mV)
